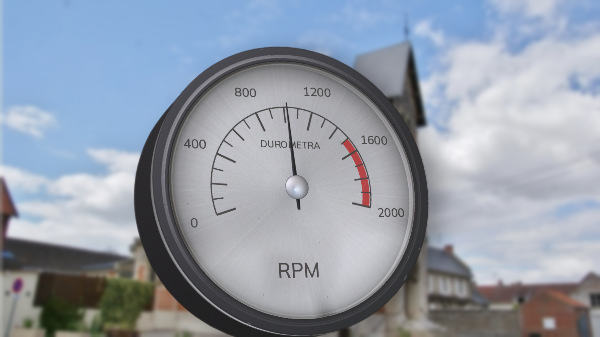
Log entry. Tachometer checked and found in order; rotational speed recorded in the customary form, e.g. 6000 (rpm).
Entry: 1000 (rpm)
